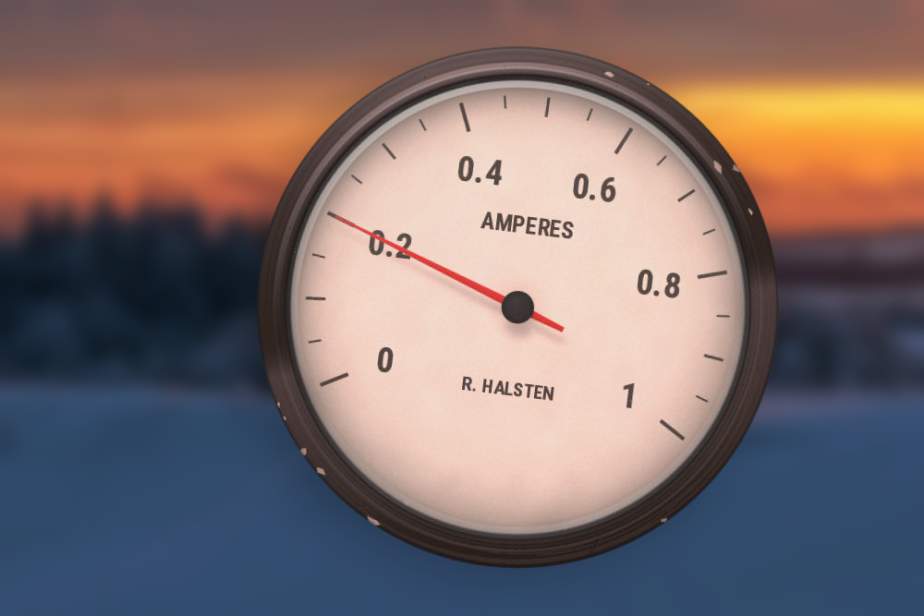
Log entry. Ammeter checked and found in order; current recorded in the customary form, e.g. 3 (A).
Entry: 0.2 (A)
